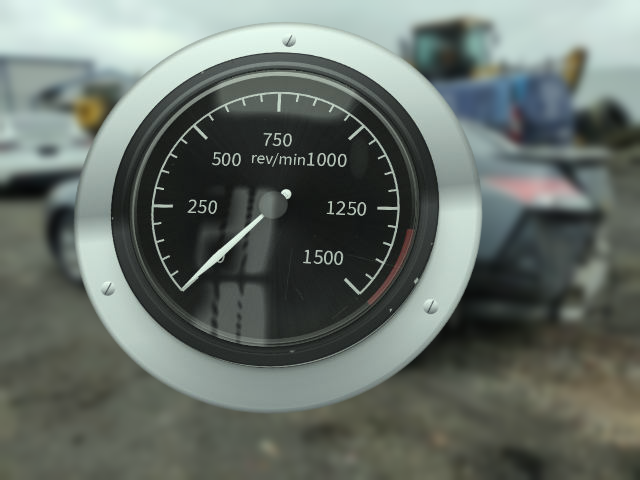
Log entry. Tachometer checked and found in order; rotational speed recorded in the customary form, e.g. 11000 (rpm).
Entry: 0 (rpm)
